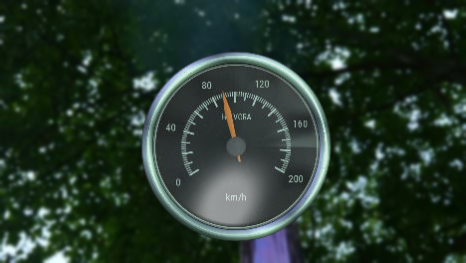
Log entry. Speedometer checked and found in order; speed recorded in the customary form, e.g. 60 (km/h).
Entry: 90 (km/h)
